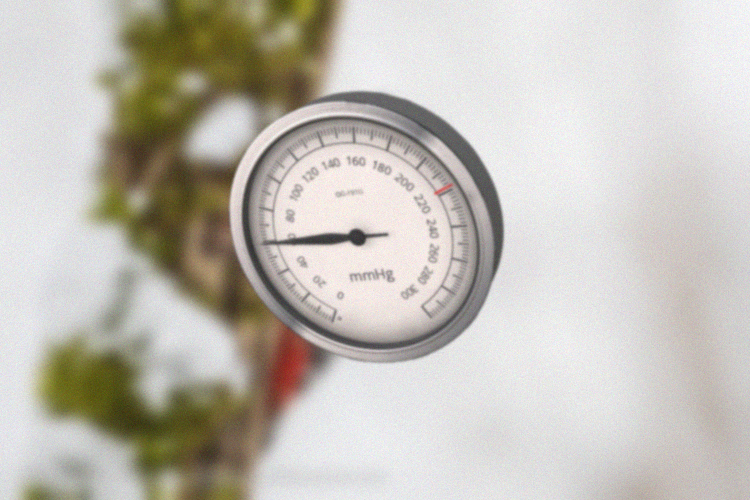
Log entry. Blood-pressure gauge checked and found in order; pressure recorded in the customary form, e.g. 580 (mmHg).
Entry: 60 (mmHg)
